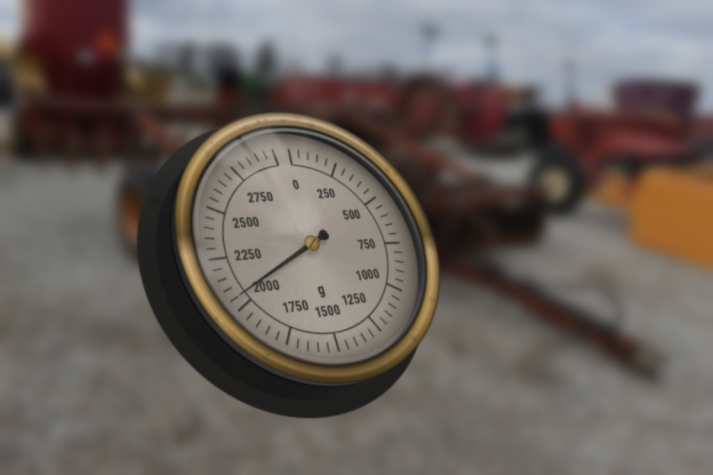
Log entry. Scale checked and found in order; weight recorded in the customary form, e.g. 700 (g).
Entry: 2050 (g)
